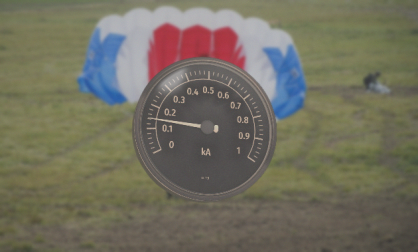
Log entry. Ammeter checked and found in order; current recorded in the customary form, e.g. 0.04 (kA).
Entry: 0.14 (kA)
